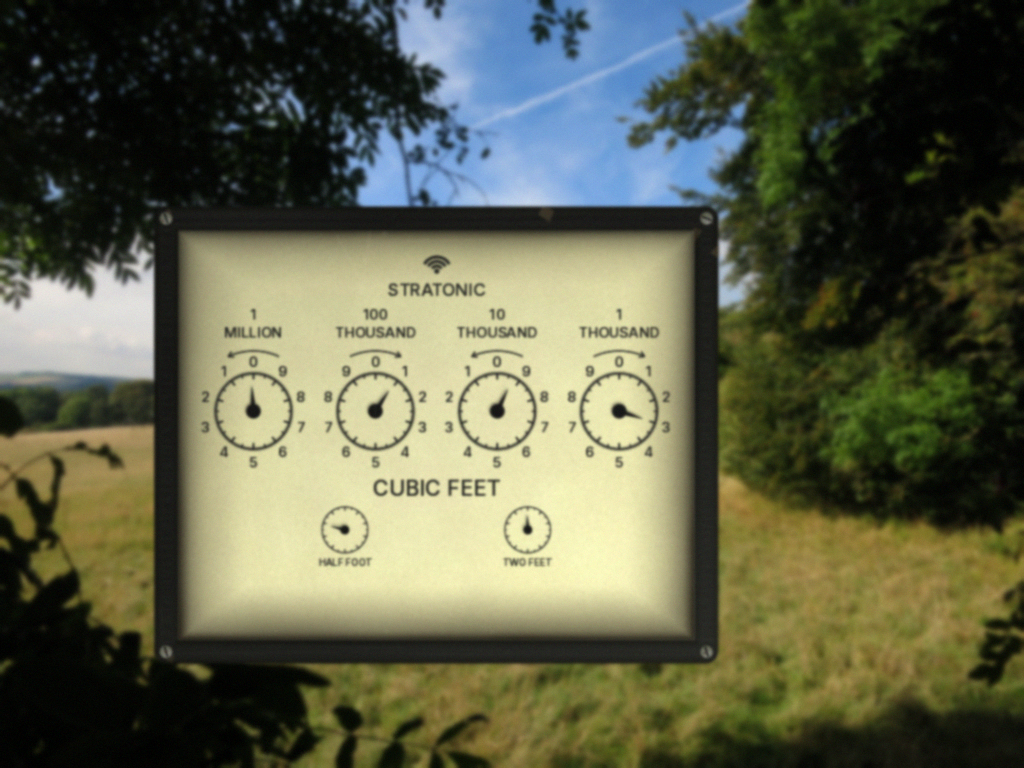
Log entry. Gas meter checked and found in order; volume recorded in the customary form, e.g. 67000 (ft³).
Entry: 9300 (ft³)
